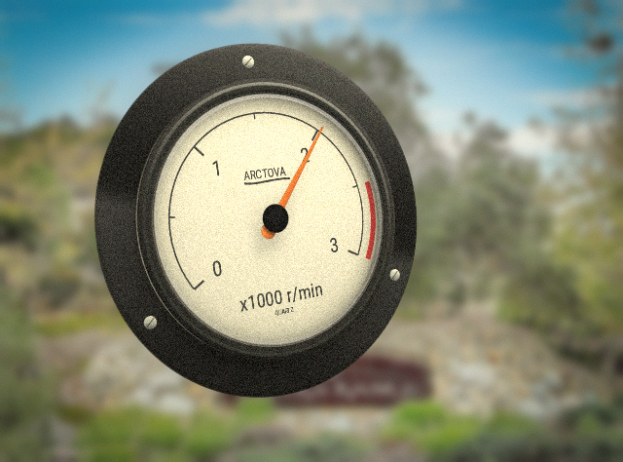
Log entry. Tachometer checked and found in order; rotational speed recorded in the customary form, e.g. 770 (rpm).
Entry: 2000 (rpm)
